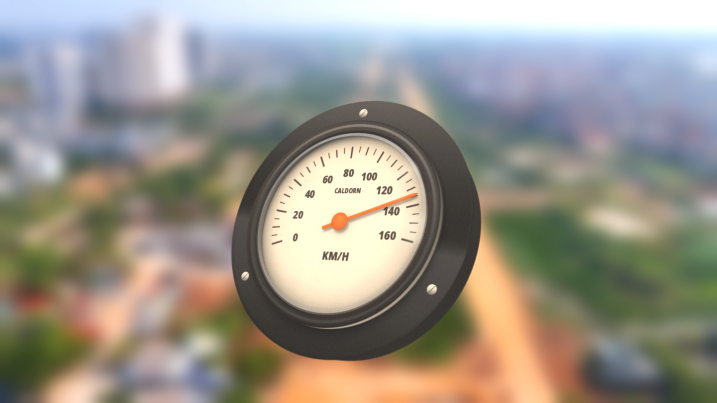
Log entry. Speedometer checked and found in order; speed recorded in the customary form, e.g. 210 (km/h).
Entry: 135 (km/h)
